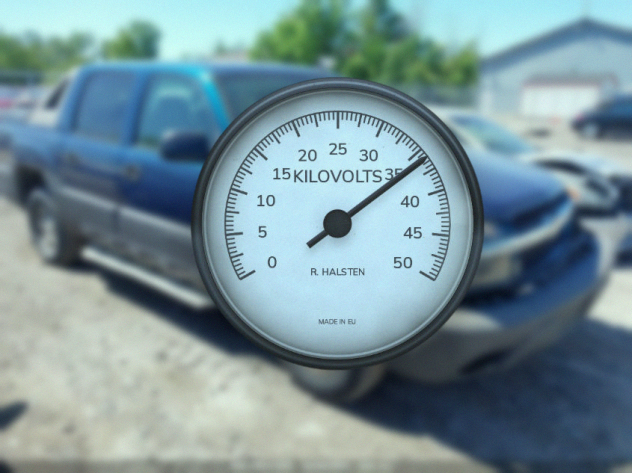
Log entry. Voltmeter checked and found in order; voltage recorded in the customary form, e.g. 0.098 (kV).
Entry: 36 (kV)
